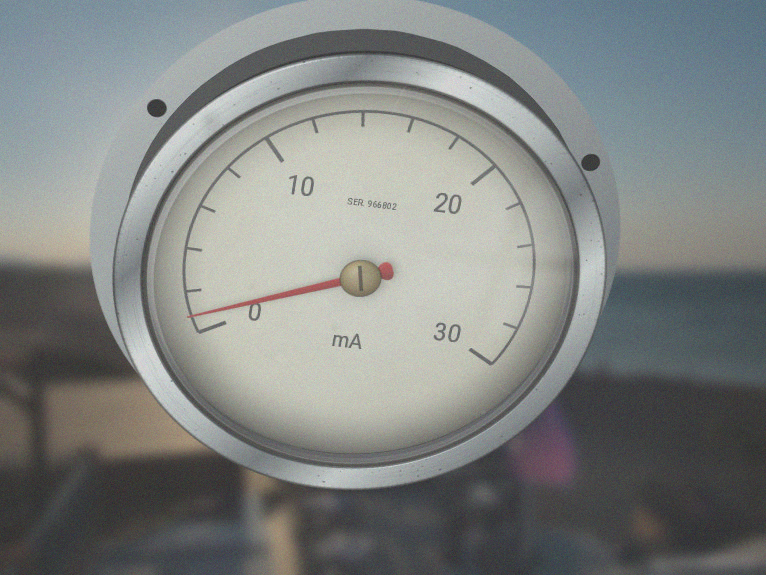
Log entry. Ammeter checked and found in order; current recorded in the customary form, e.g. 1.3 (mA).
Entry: 1 (mA)
